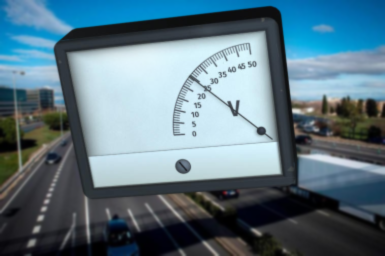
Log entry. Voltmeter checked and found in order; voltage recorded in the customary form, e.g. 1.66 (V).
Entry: 25 (V)
